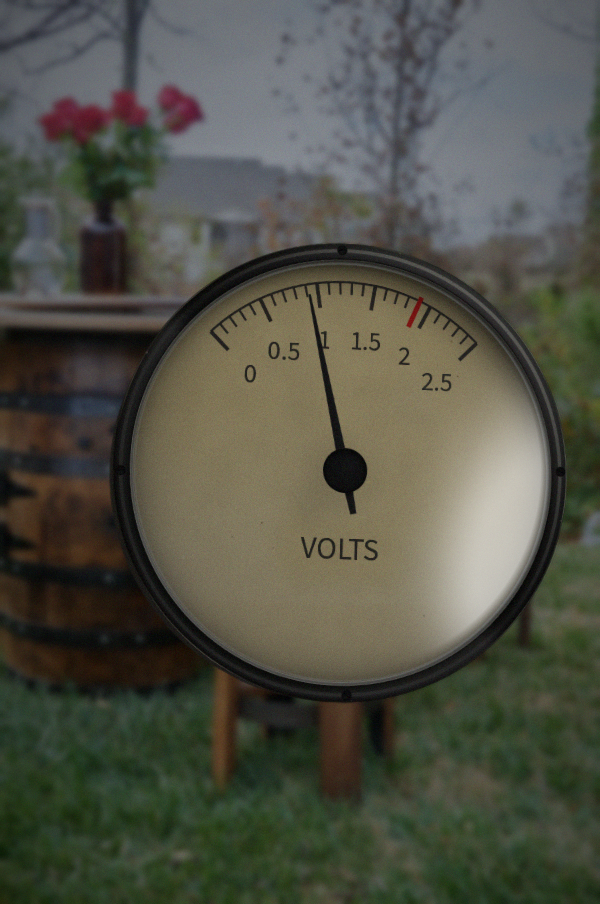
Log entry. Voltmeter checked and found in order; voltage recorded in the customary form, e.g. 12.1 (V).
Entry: 0.9 (V)
